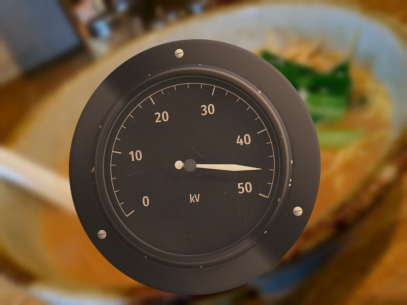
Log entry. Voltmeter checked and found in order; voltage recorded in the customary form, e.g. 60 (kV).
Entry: 46 (kV)
